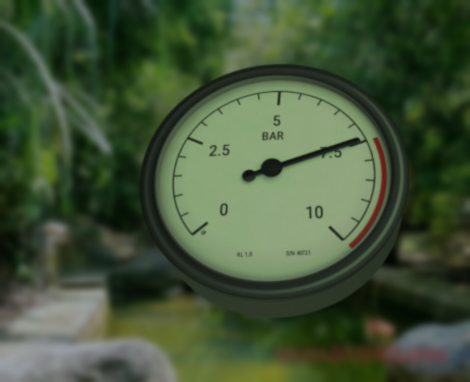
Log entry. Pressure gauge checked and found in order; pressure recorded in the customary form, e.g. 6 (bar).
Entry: 7.5 (bar)
